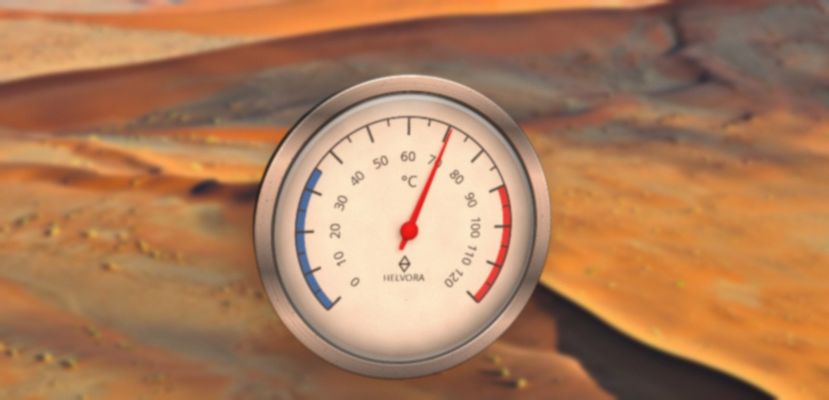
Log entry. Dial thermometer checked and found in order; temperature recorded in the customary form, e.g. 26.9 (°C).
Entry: 70 (°C)
